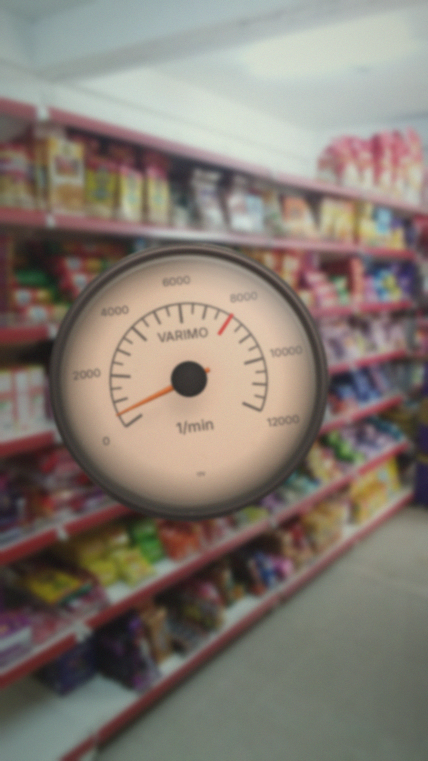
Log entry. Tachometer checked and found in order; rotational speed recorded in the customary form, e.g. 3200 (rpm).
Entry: 500 (rpm)
